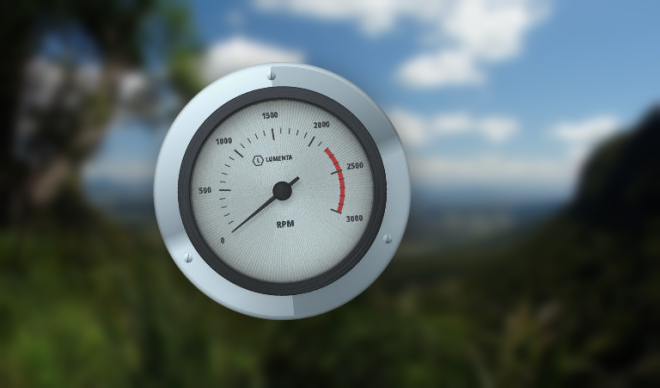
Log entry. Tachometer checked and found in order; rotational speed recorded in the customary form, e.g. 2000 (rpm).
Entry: 0 (rpm)
